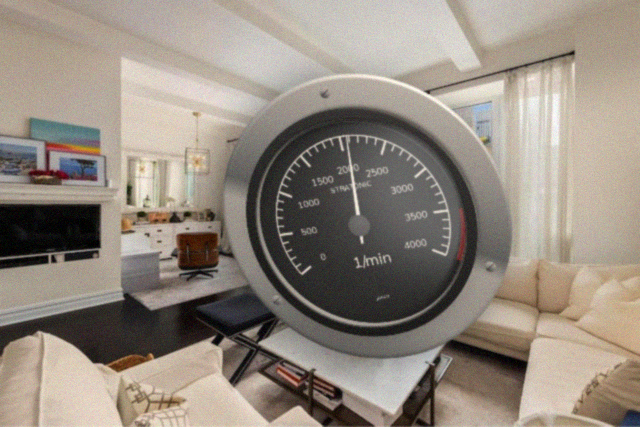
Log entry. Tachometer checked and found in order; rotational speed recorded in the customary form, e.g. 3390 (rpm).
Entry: 2100 (rpm)
